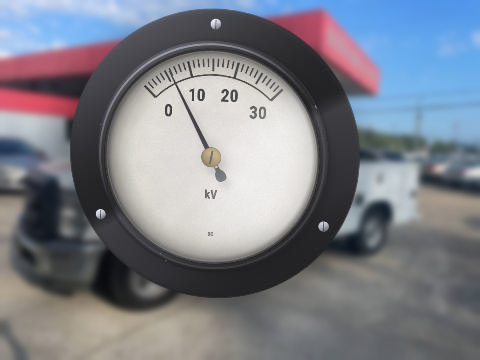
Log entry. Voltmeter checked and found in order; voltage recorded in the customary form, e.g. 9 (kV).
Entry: 6 (kV)
